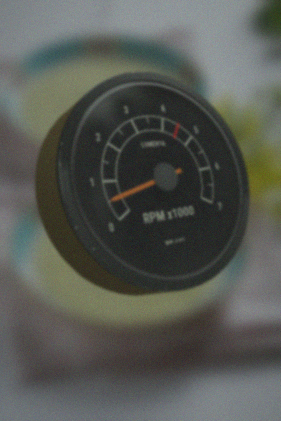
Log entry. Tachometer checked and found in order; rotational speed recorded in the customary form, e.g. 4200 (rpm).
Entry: 500 (rpm)
